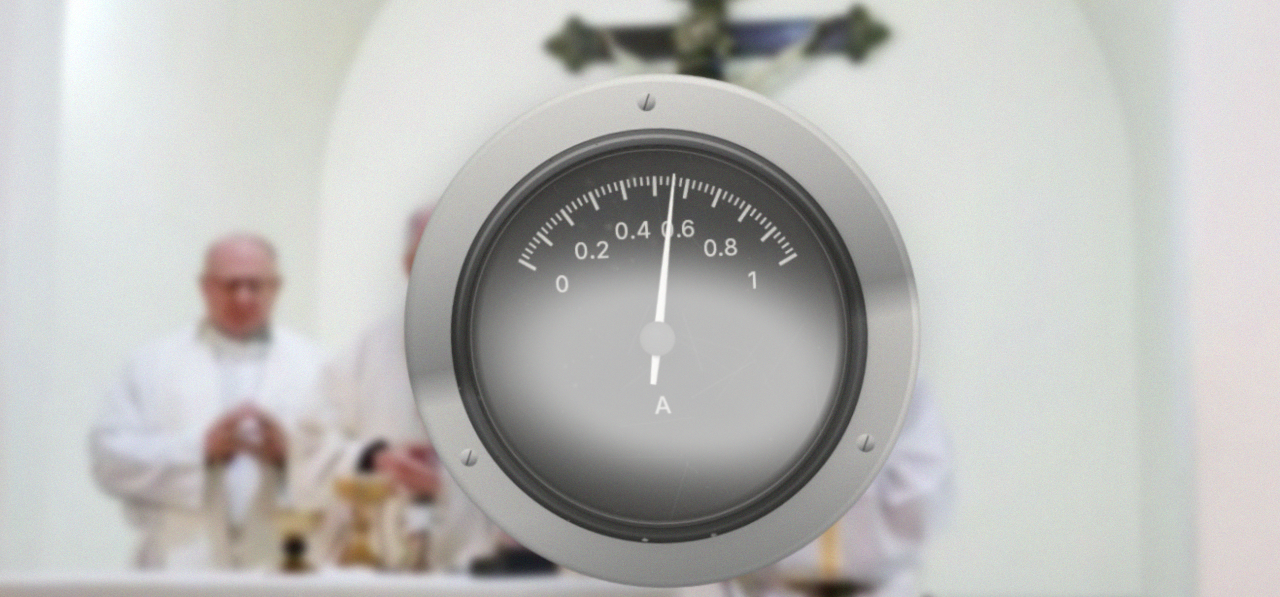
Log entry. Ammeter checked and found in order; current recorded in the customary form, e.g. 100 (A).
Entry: 0.56 (A)
